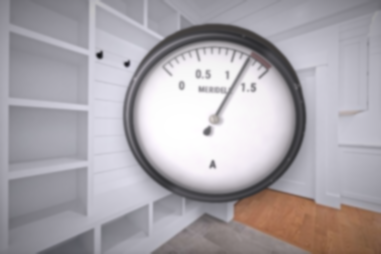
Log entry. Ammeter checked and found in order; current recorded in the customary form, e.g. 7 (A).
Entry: 1.2 (A)
